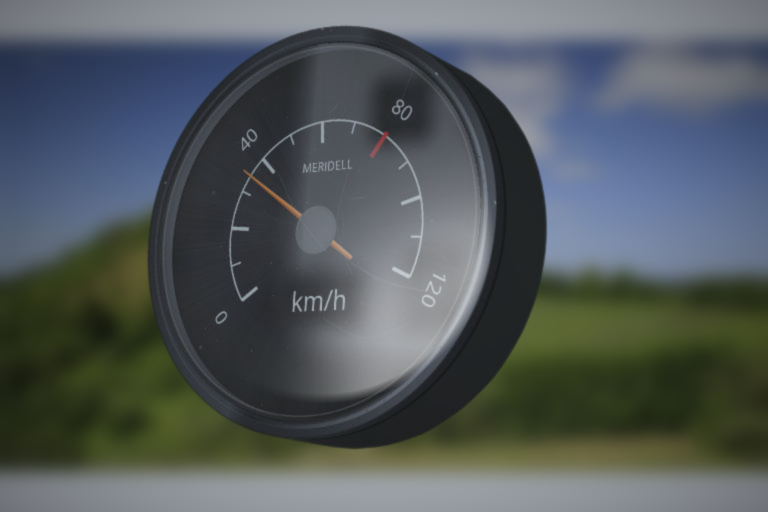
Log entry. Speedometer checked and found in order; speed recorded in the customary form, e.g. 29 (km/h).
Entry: 35 (km/h)
